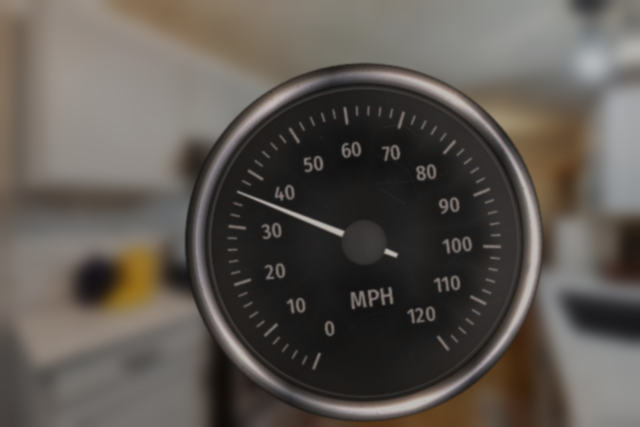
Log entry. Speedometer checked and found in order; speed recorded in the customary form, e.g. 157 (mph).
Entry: 36 (mph)
